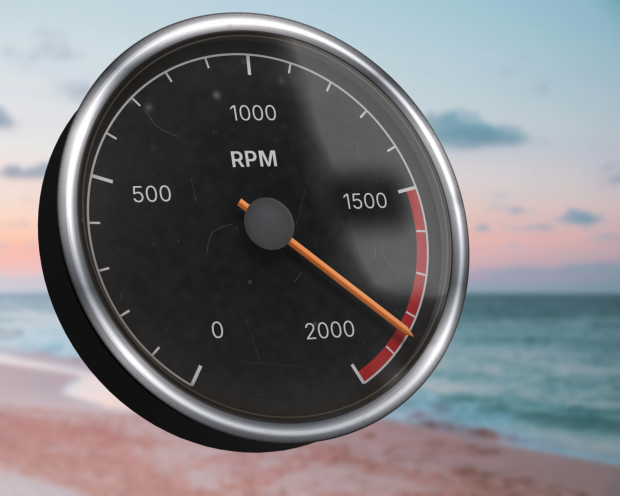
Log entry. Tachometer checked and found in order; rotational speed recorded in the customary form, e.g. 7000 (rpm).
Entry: 1850 (rpm)
